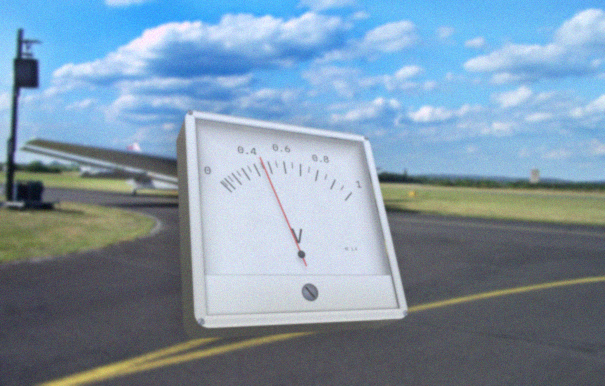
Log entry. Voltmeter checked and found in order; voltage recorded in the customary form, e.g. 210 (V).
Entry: 0.45 (V)
